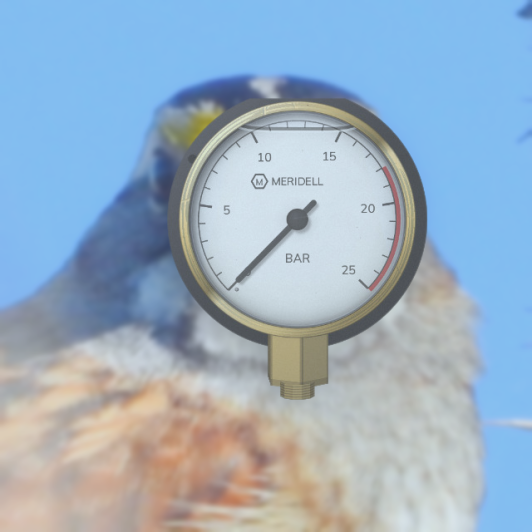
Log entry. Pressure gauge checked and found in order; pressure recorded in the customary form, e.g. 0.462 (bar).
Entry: 0 (bar)
